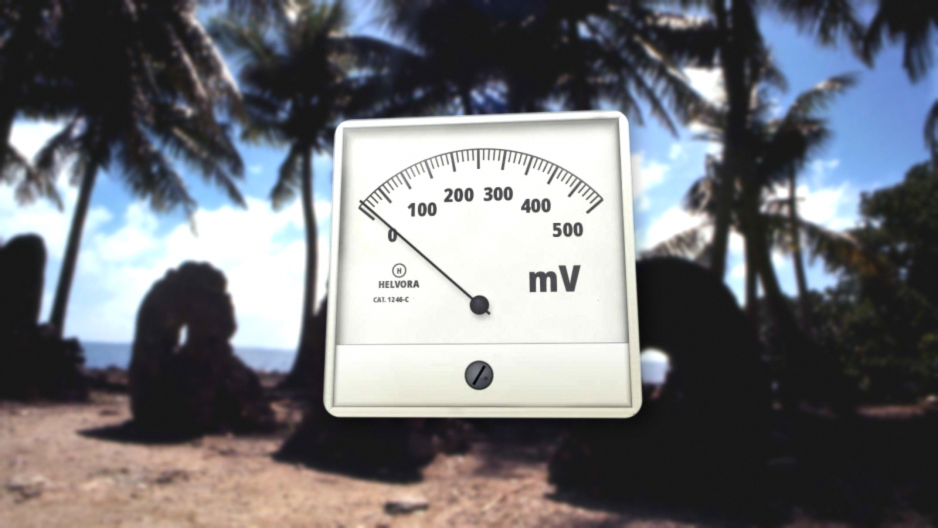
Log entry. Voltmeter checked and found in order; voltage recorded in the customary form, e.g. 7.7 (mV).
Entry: 10 (mV)
